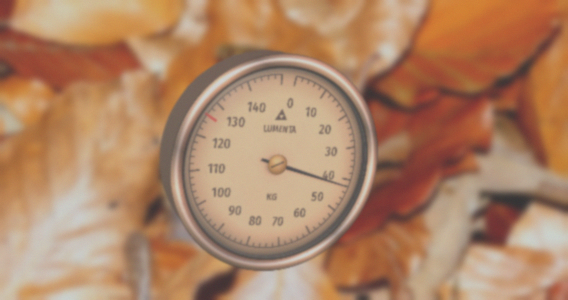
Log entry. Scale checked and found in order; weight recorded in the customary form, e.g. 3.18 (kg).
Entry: 42 (kg)
